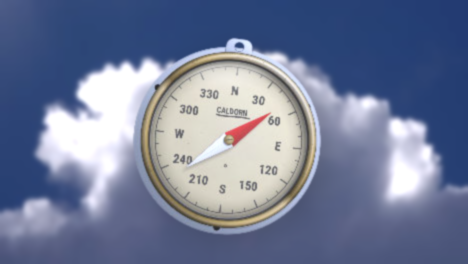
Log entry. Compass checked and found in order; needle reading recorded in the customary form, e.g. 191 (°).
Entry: 50 (°)
